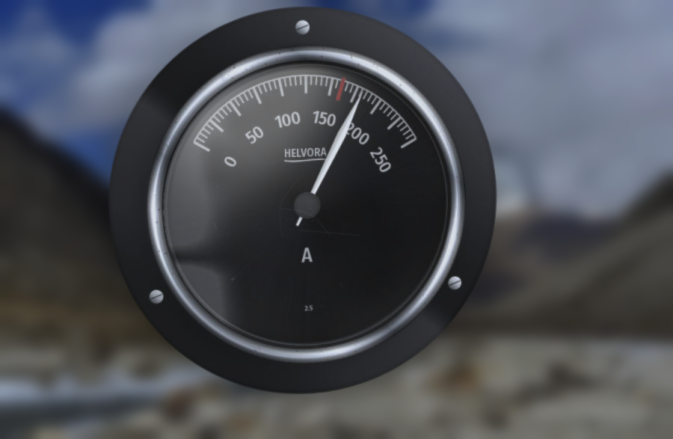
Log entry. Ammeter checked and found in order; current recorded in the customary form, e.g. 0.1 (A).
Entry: 180 (A)
